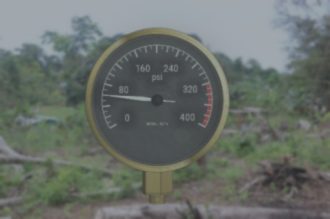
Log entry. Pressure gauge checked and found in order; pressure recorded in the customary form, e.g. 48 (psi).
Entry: 60 (psi)
